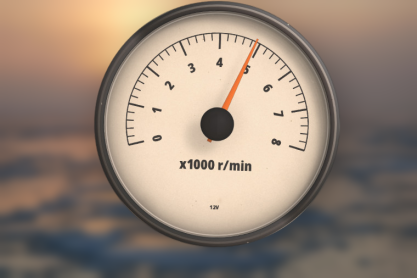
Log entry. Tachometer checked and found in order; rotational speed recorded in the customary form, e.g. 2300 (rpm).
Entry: 4900 (rpm)
